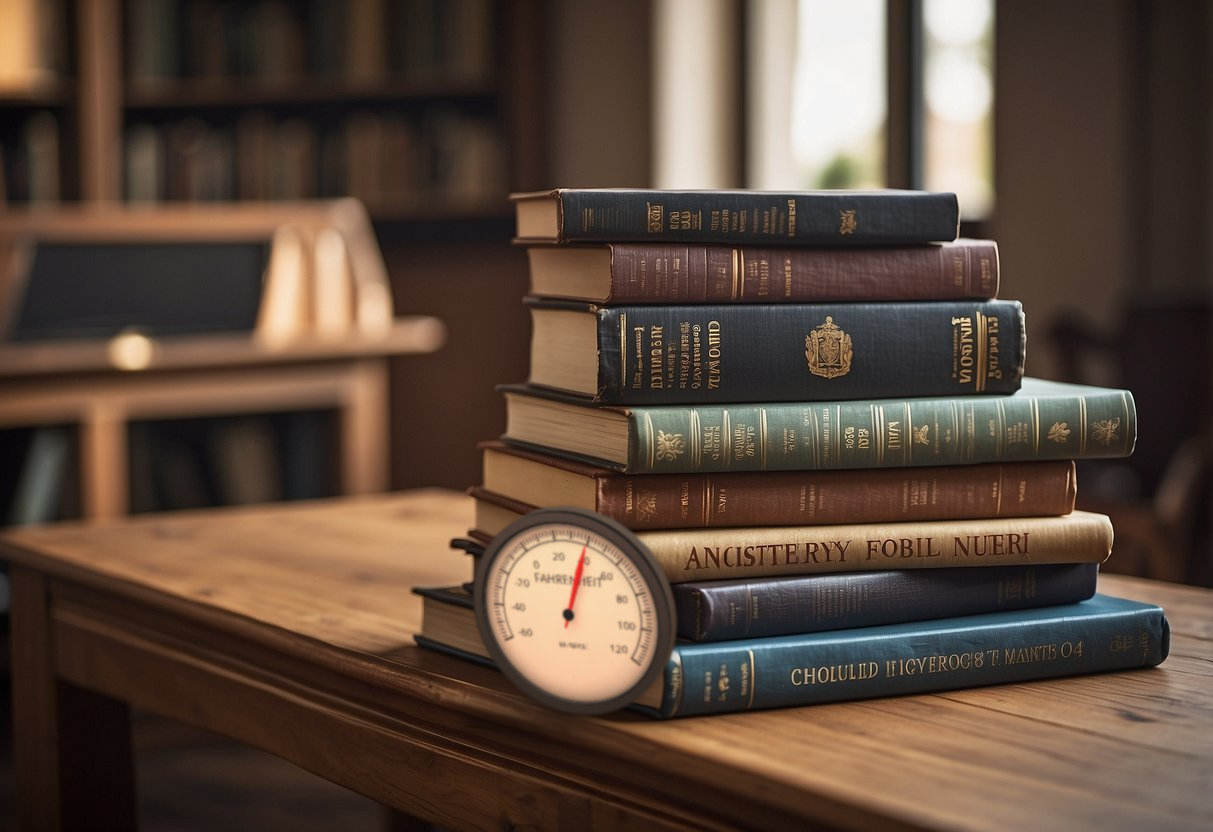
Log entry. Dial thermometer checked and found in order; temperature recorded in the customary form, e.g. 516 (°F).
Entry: 40 (°F)
